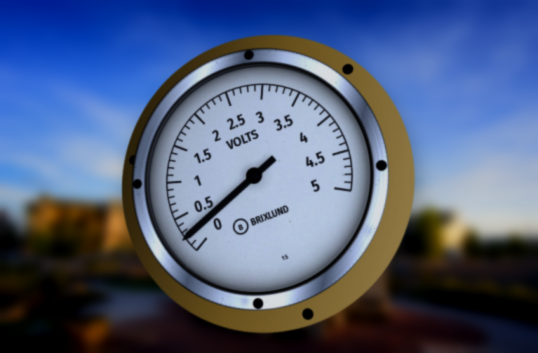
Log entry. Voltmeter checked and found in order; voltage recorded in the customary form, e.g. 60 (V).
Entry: 0.2 (V)
